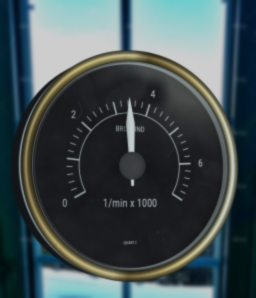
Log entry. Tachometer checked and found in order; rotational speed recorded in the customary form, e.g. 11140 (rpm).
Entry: 3400 (rpm)
